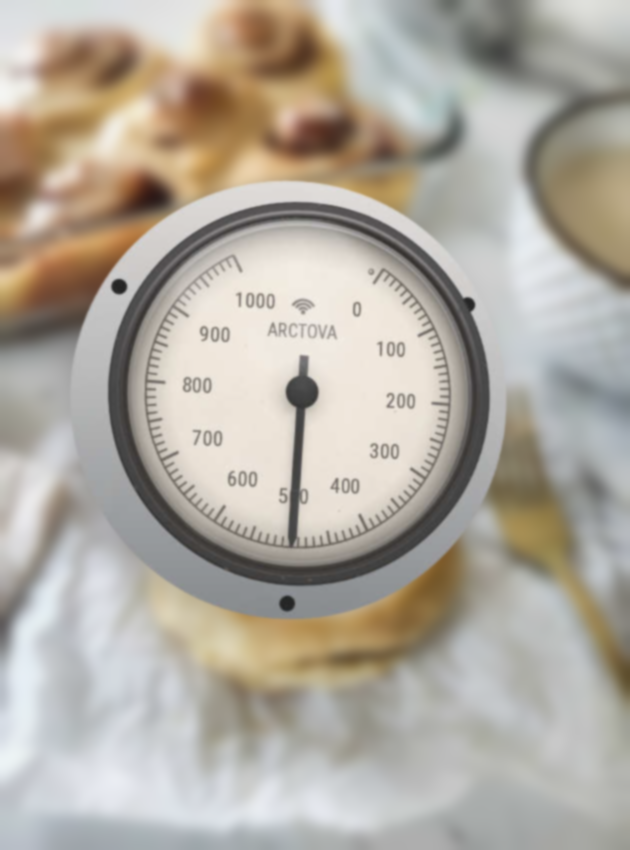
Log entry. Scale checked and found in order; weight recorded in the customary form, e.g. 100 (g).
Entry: 500 (g)
